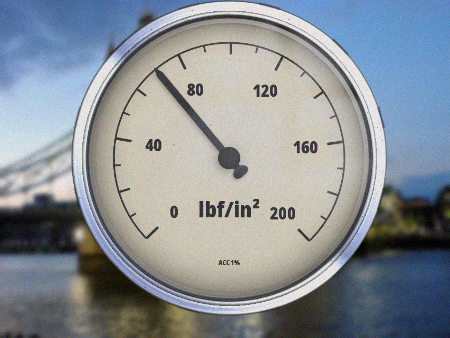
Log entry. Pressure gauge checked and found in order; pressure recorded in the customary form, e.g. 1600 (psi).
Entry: 70 (psi)
